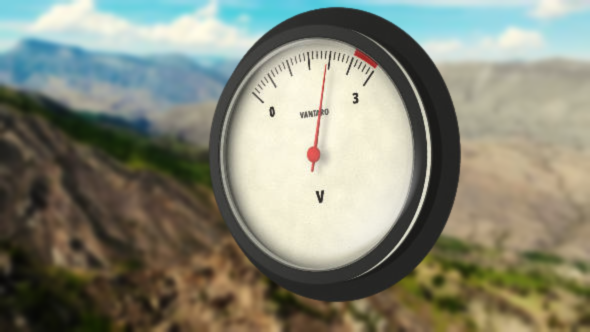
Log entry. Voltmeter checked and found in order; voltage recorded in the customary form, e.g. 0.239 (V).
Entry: 2 (V)
